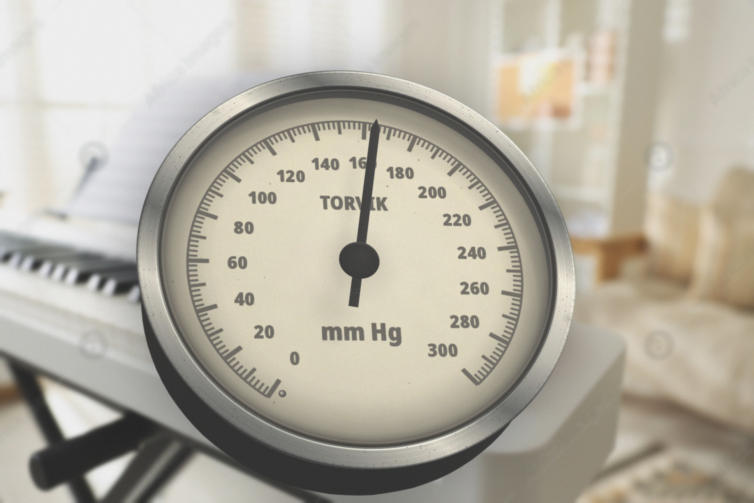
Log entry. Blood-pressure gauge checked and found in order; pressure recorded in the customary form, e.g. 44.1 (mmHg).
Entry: 164 (mmHg)
